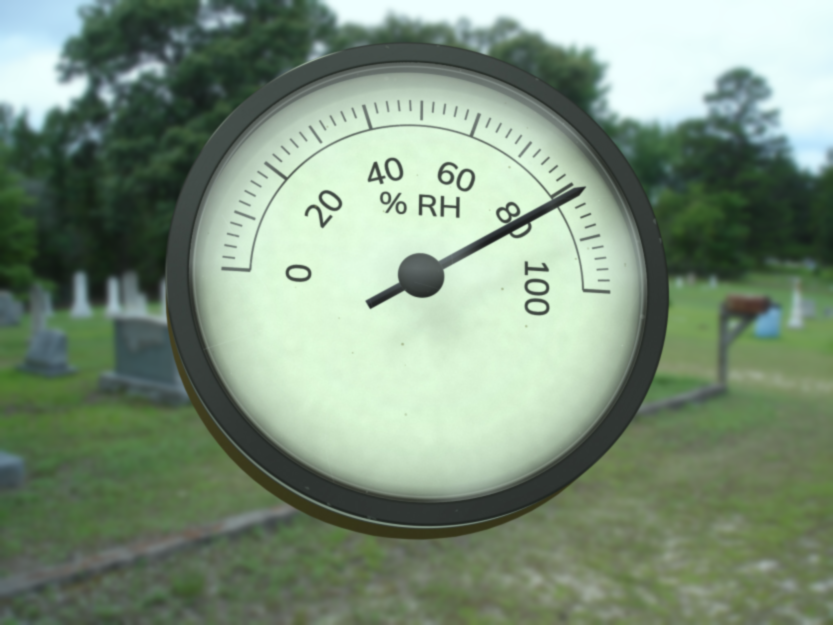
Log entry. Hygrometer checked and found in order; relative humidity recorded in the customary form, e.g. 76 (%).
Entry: 82 (%)
